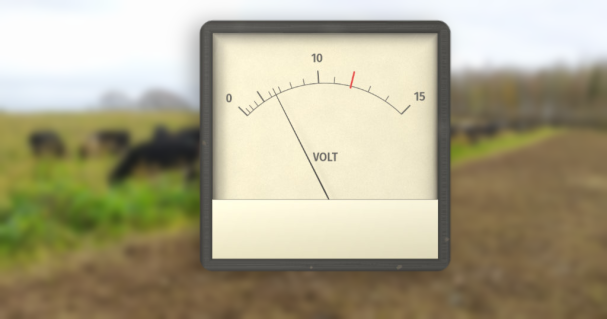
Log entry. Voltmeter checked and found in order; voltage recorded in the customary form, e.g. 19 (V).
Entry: 6.5 (V)
